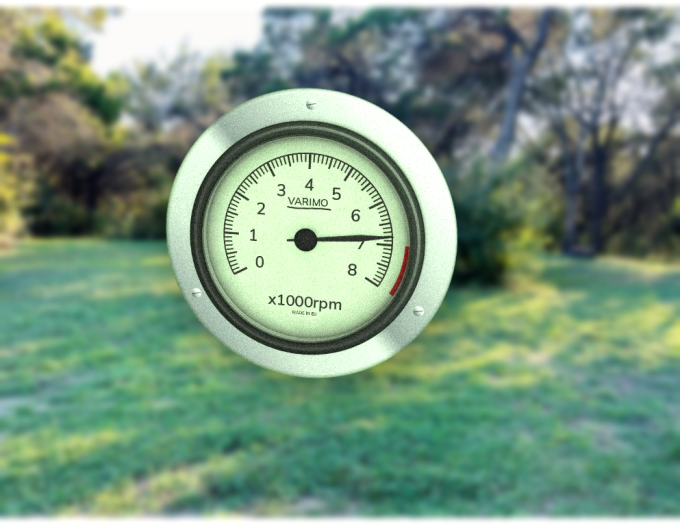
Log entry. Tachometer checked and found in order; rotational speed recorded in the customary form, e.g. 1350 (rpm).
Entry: 6800 (rpm)
